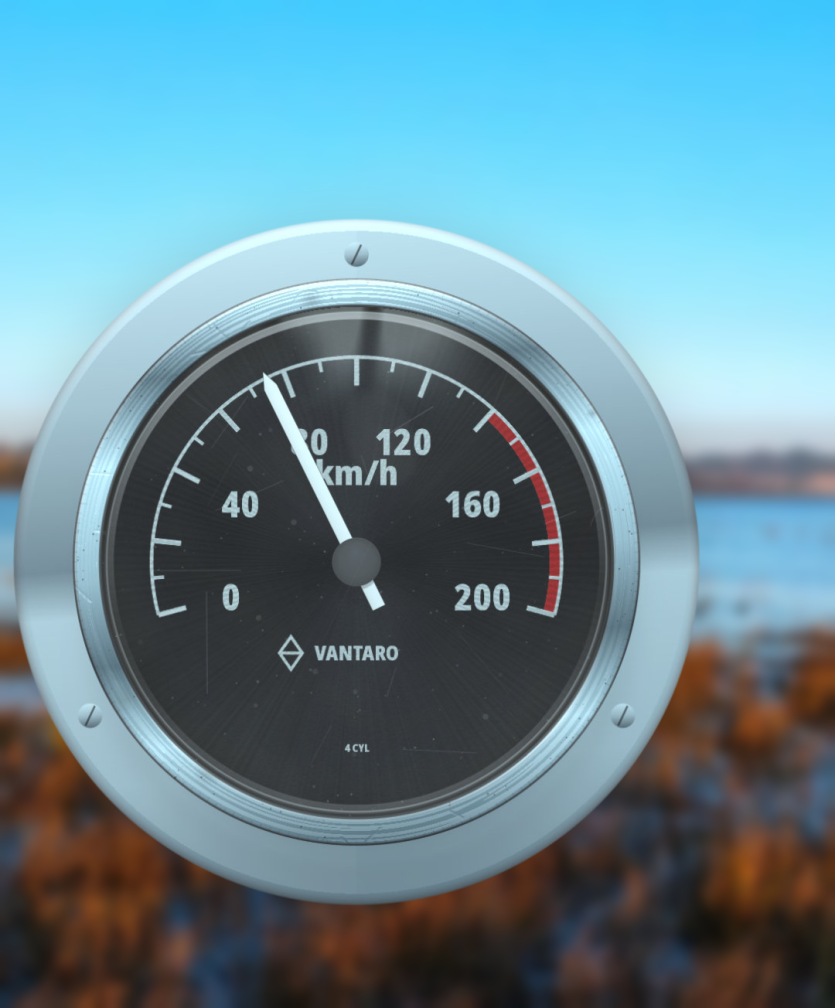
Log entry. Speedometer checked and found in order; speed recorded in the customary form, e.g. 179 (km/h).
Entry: 75 (km/h)
